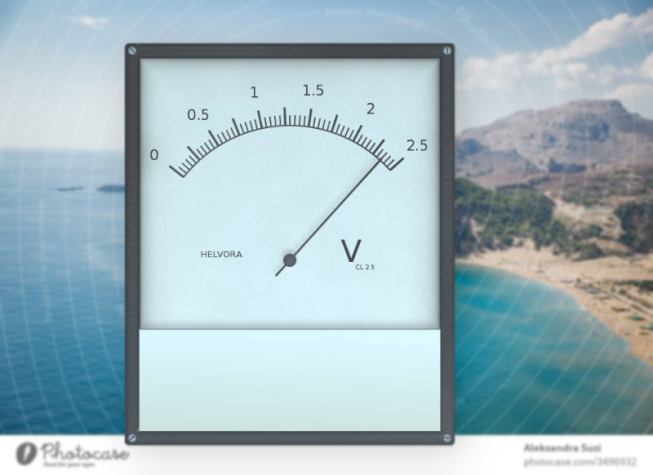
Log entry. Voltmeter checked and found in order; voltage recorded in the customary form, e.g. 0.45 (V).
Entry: 2.35 (V)
